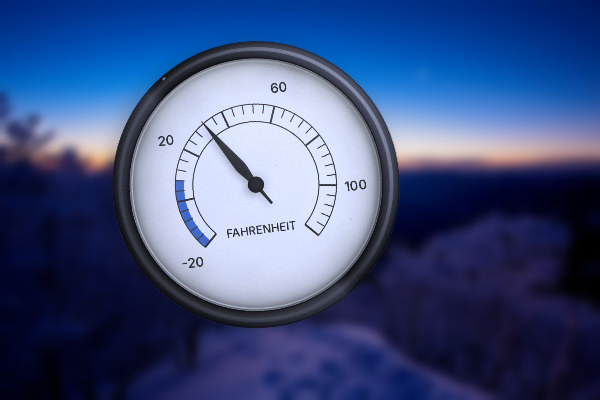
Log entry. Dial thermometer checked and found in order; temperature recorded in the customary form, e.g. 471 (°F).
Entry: 32 (°F)
